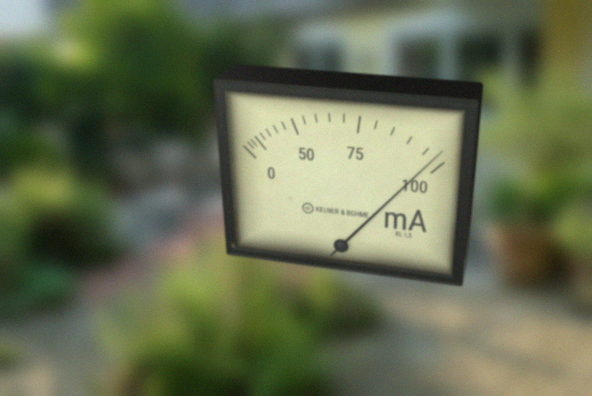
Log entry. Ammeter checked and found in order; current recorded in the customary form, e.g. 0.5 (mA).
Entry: 97.5 (mA)
